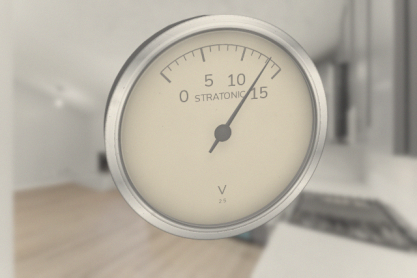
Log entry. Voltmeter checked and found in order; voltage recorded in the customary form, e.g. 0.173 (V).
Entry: 13 (V)
